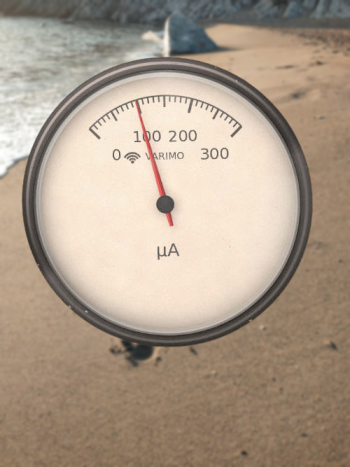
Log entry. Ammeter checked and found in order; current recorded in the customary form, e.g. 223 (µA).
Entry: 100 (µA)
